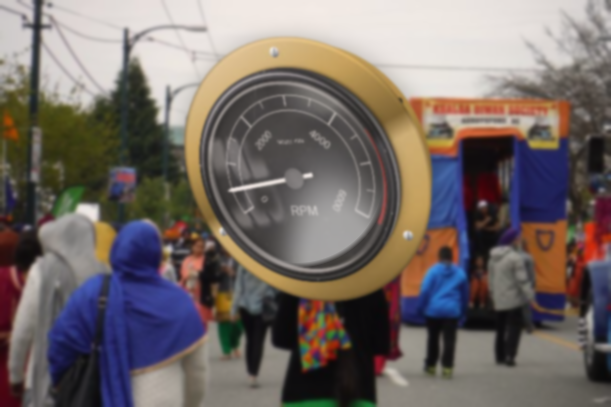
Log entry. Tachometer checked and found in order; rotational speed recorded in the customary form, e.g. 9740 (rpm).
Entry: 500 (rpm)
